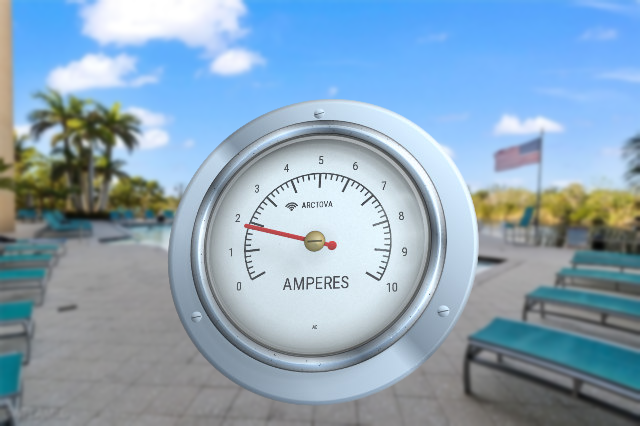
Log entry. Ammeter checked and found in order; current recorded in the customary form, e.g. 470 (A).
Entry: 1.8 (A)
